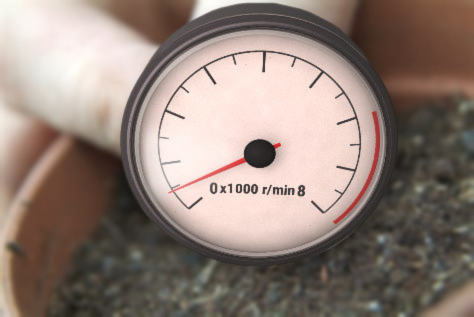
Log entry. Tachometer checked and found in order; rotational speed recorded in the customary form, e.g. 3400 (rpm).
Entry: 500 (rpm)
